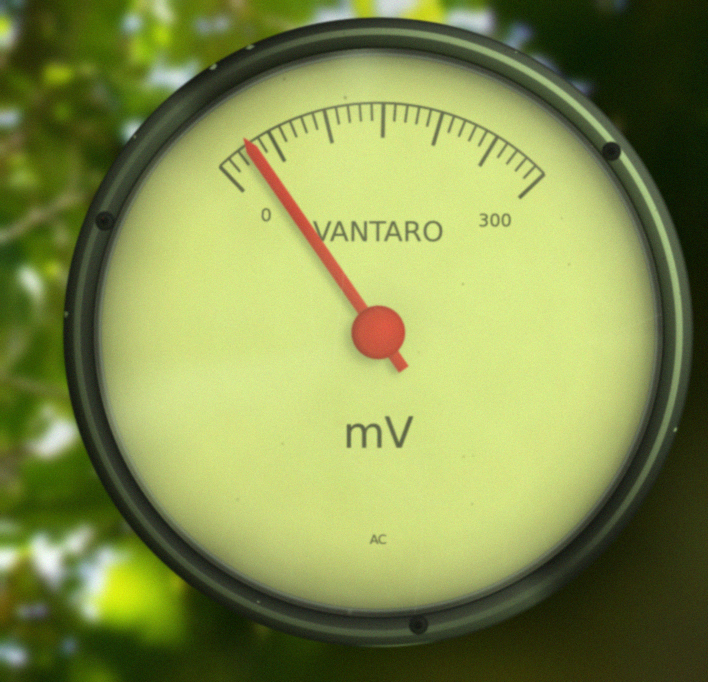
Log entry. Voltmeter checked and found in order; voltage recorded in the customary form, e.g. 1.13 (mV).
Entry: 30 (mV)
